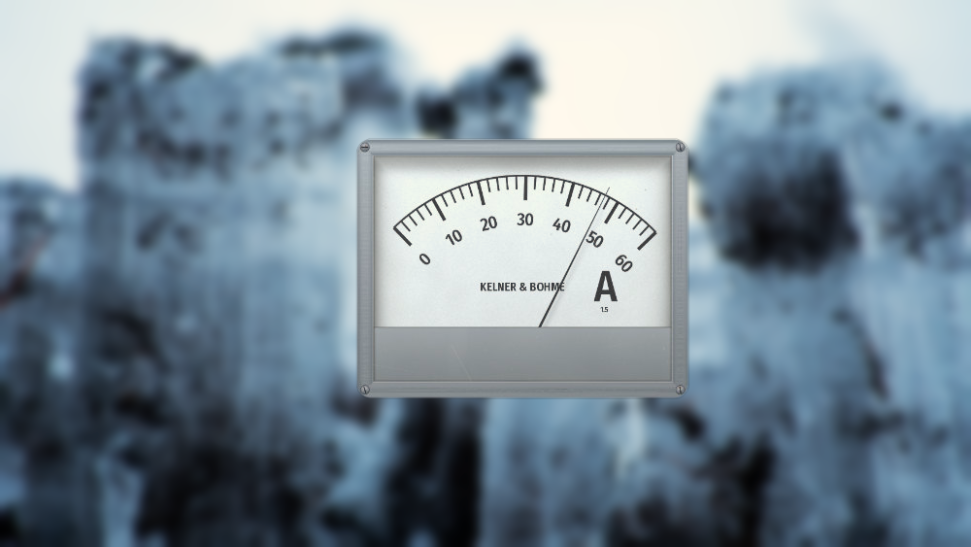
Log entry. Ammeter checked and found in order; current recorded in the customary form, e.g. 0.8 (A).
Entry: 47 (A)
